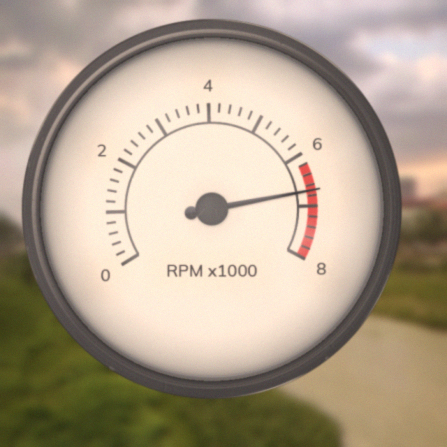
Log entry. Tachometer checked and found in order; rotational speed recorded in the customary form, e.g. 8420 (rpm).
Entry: 6700 (rpm)
